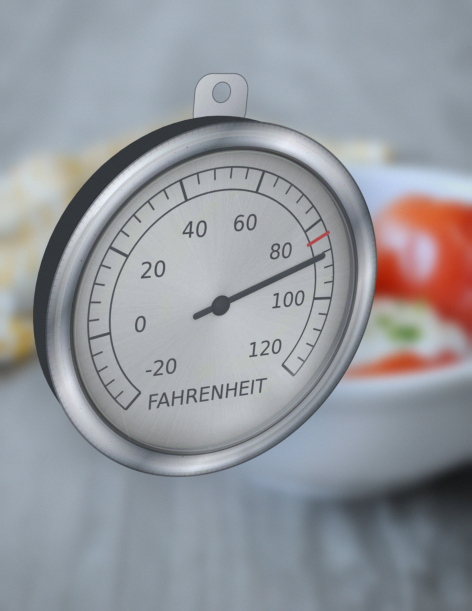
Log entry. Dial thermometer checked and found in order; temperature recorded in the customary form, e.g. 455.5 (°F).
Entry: 88 (°F)
